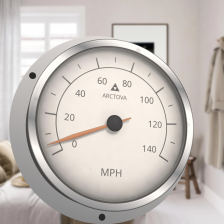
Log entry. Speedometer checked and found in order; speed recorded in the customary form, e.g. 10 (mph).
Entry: 5 (mph)
